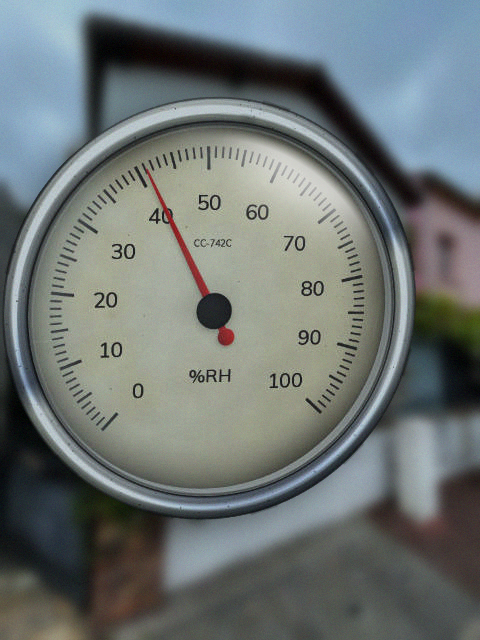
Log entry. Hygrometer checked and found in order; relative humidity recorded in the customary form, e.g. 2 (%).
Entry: 41 (%)
